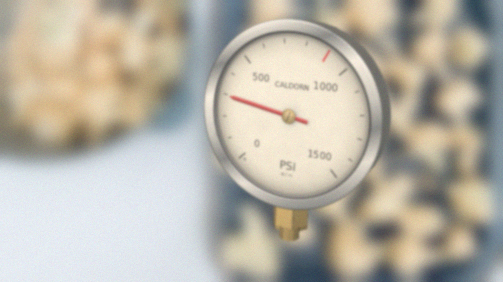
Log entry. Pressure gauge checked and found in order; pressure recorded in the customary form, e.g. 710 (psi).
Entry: 300 (psi)
